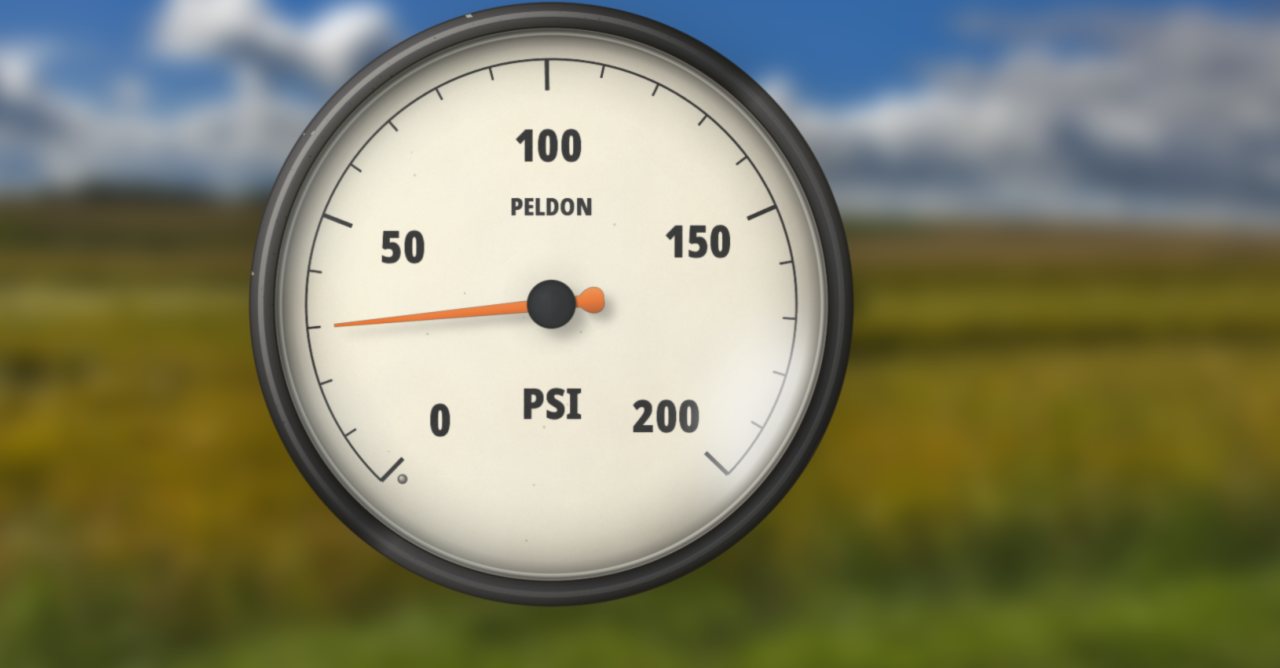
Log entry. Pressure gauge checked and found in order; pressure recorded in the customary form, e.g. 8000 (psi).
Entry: 30 (psi)
